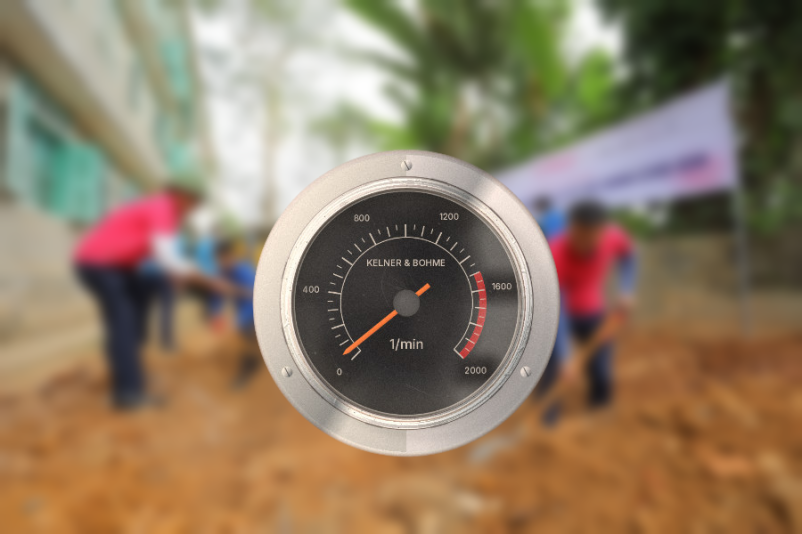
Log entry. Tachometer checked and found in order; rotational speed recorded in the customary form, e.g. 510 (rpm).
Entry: 50 (rpm)
